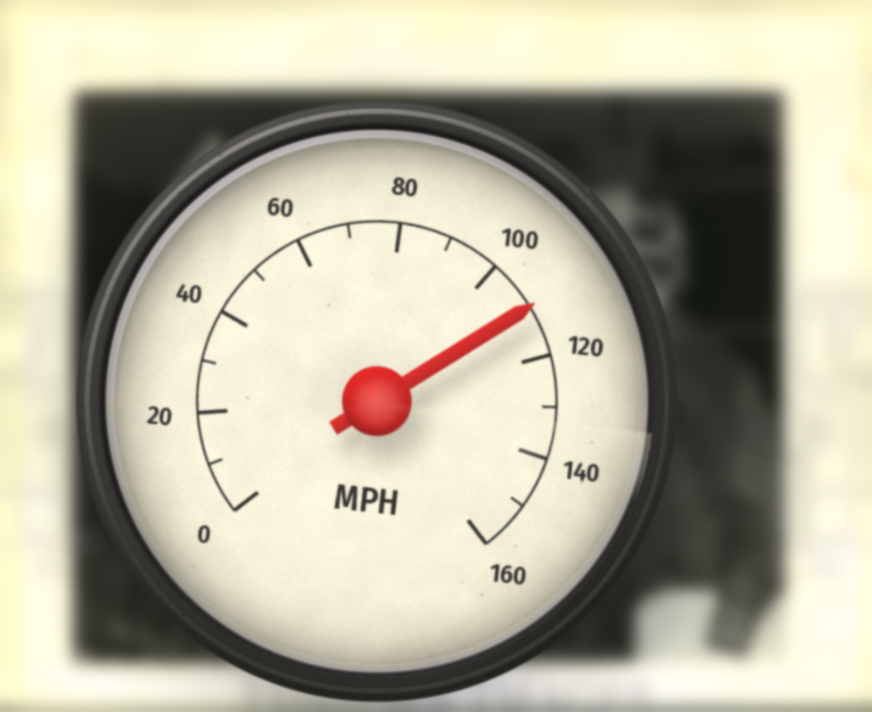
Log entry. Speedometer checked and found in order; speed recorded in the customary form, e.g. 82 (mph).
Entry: 110 (mph)
